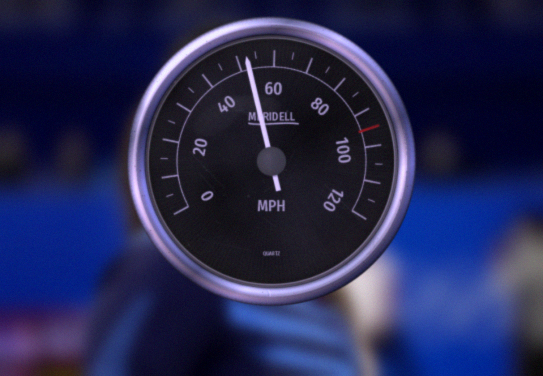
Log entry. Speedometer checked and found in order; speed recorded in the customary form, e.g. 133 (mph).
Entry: 52.5 (mph)
